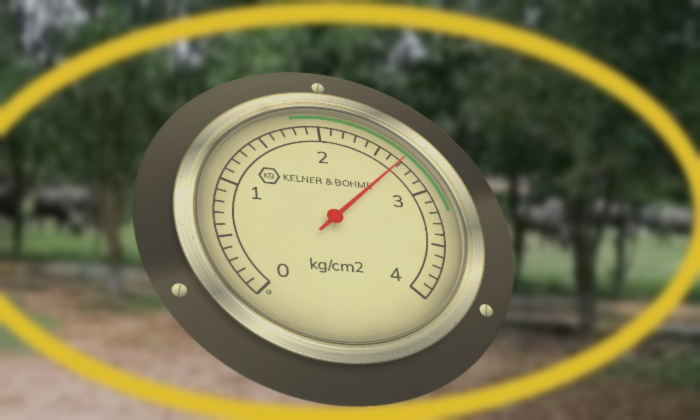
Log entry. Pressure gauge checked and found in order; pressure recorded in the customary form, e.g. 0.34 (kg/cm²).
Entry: 2.7 (kg/cm²)
